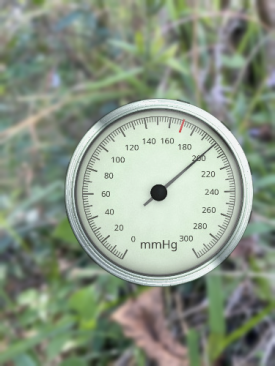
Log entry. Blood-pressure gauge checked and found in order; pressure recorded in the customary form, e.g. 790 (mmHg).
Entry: 200 (mmHg)
